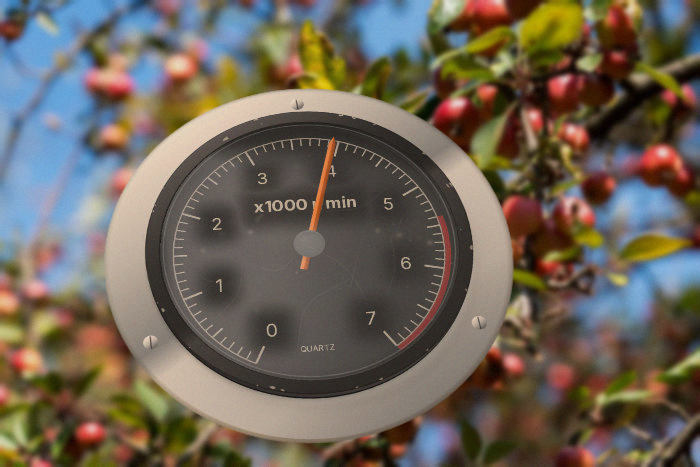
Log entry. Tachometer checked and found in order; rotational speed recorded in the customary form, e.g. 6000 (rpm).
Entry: 3950 (rpm)
